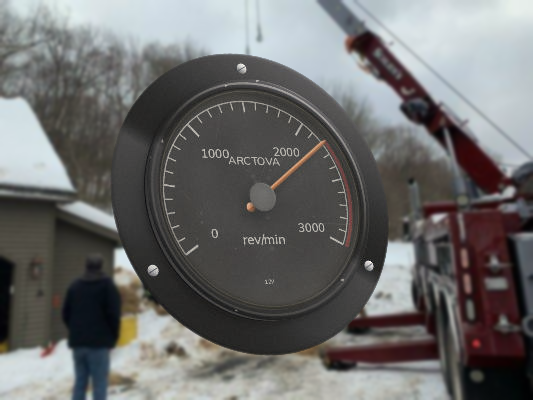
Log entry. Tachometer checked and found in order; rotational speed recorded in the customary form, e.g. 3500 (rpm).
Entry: 2200 (rpm)
